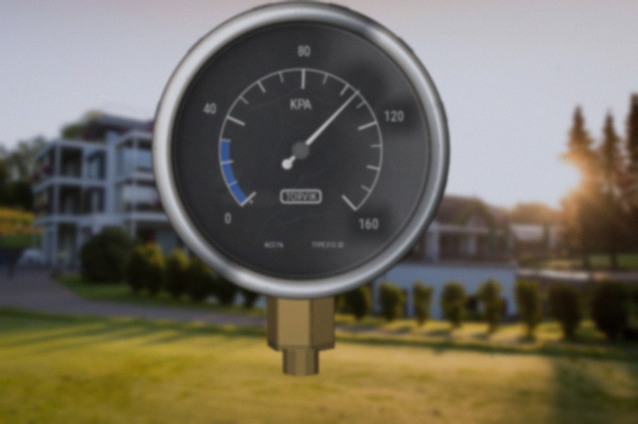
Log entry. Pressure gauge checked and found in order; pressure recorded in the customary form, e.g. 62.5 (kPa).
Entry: 105 (kPa)
